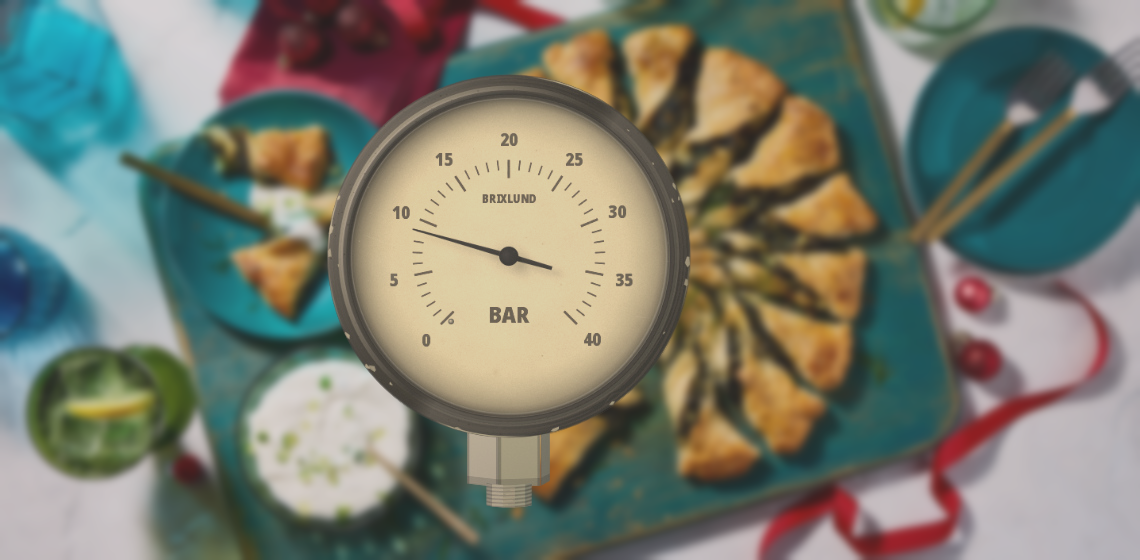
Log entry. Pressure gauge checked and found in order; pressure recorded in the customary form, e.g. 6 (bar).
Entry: 9 (bar)
